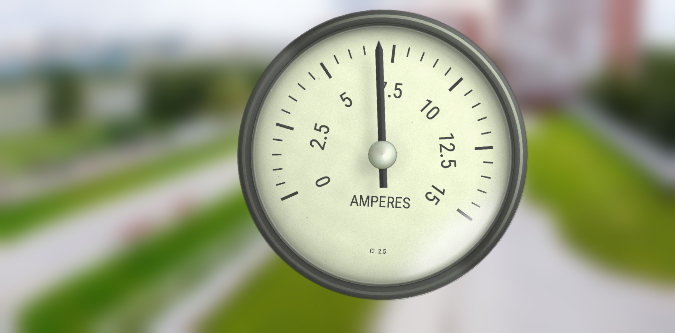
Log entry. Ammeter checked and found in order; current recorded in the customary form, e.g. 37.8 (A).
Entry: 7 (A)
